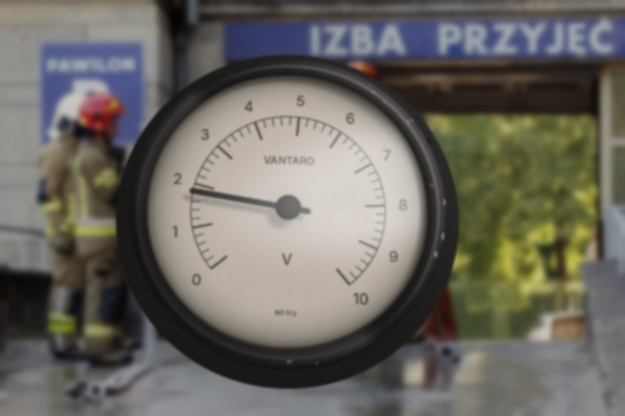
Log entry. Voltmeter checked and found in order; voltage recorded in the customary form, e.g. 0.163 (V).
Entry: 1.8 (V)
